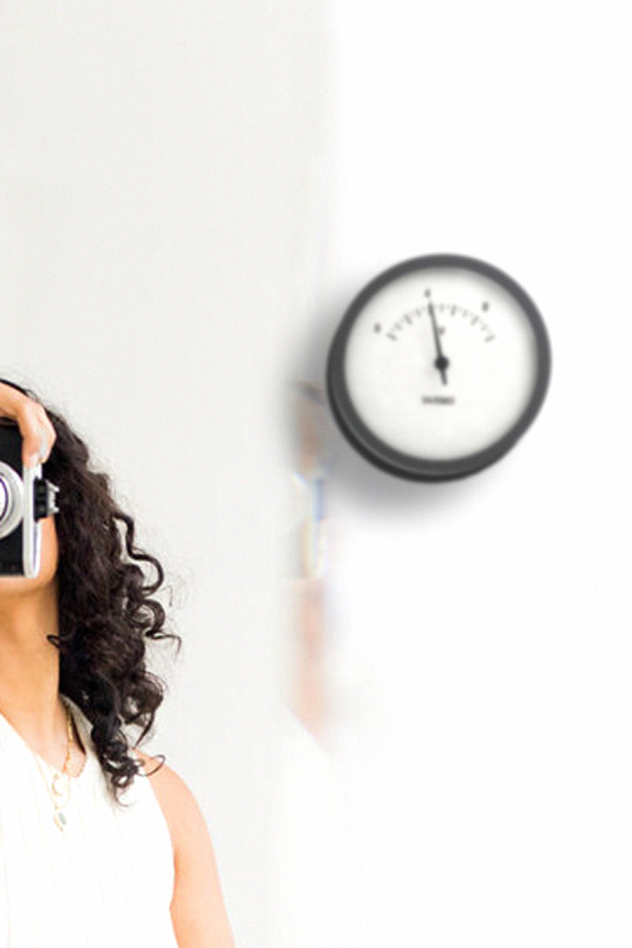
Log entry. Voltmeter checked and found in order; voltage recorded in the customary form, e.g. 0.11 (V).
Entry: 4 (V)
